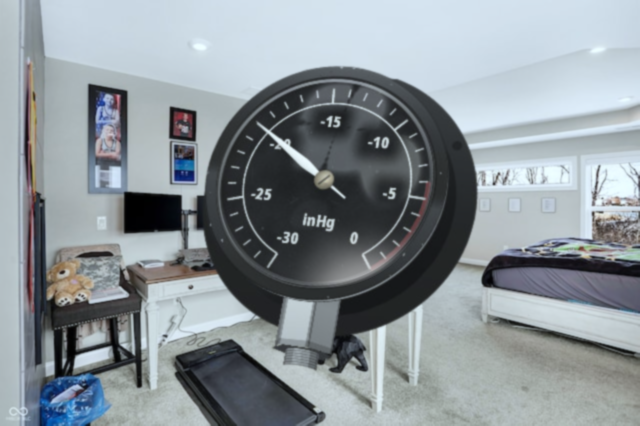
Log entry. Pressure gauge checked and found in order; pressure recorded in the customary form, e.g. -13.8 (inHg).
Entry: -20 (inHg)
